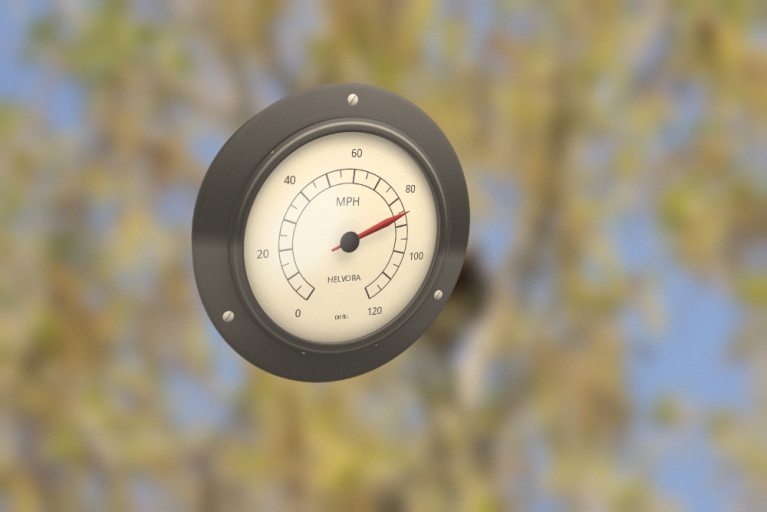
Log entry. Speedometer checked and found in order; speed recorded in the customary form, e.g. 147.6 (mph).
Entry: 85 (mph)
